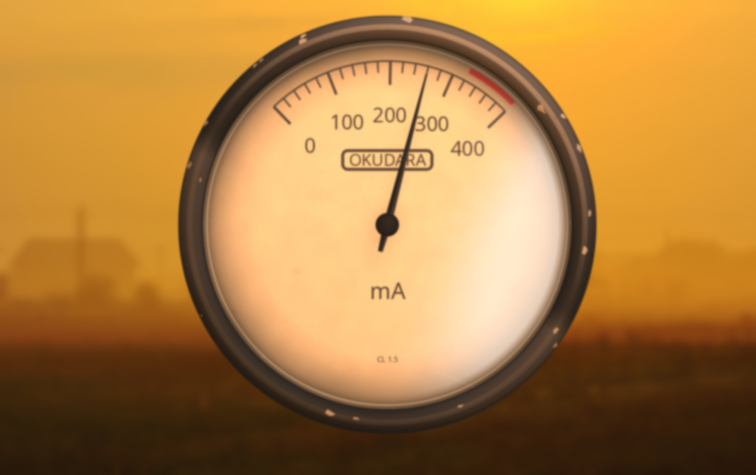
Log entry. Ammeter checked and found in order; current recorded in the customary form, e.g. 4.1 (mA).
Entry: 260 (mA)
